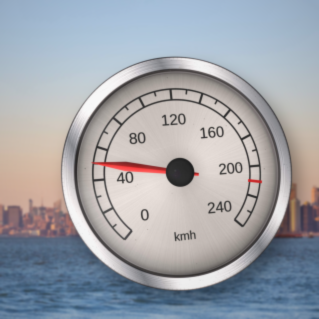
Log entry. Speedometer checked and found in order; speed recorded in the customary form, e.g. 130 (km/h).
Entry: 50 (km/h)
